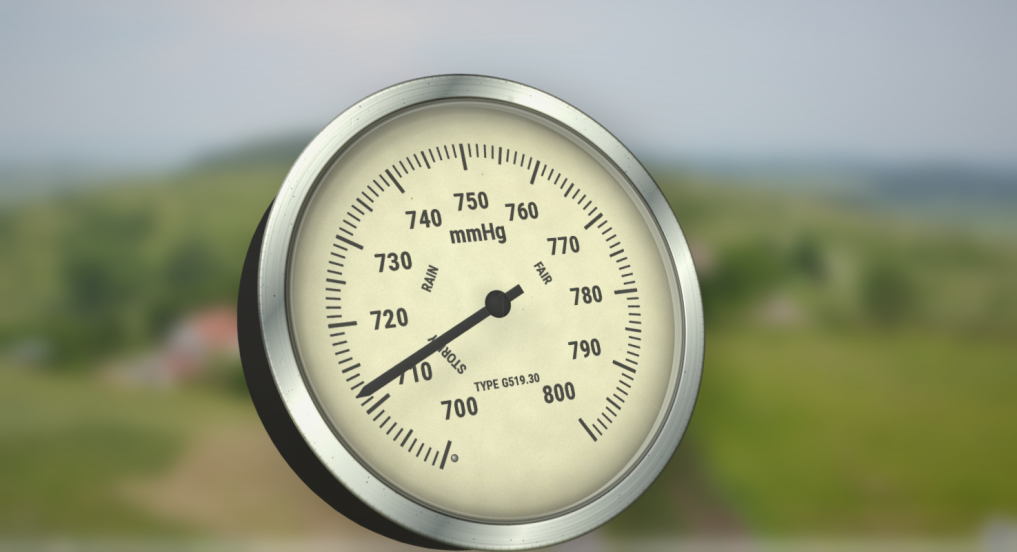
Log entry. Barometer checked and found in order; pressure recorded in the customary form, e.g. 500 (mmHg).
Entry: 712 (mmHg)
